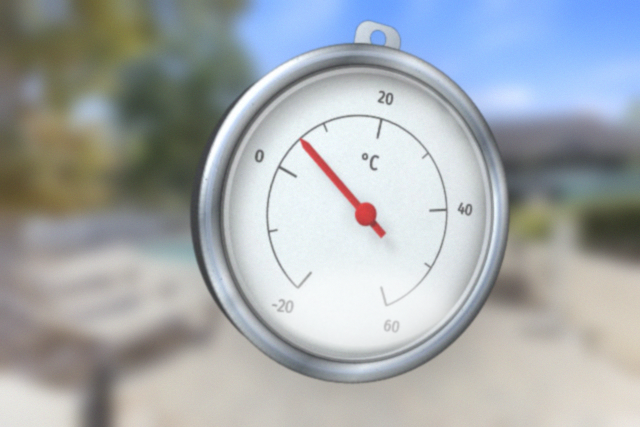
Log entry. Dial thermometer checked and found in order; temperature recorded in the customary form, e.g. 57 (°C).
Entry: 5 (°C)
